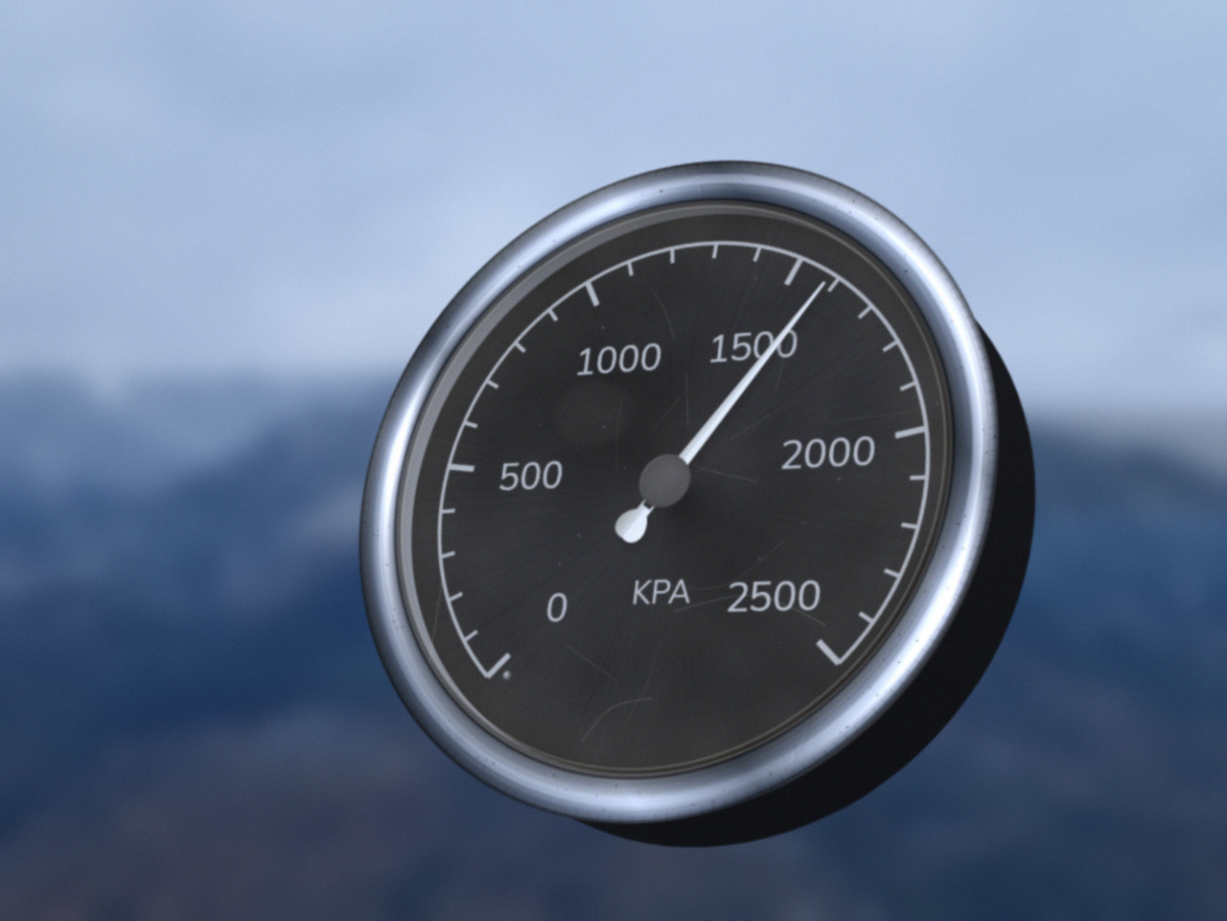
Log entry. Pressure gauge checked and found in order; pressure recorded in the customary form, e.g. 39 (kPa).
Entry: 1600 (kPa)
